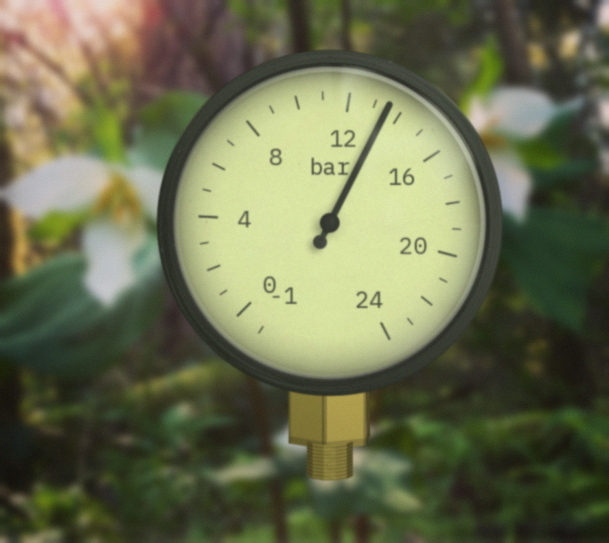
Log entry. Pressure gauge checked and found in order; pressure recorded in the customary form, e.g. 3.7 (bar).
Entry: 13.5 (bar)
